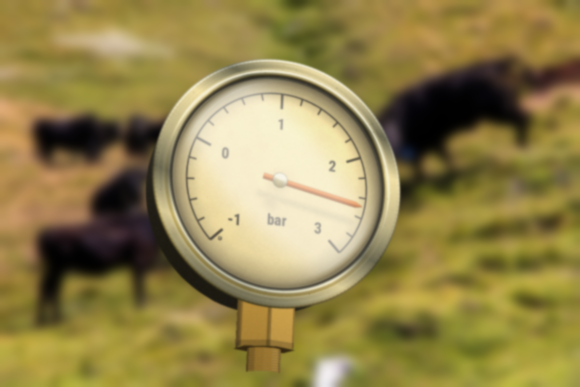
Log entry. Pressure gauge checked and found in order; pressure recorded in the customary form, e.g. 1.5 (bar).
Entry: 2.5 (bar)
